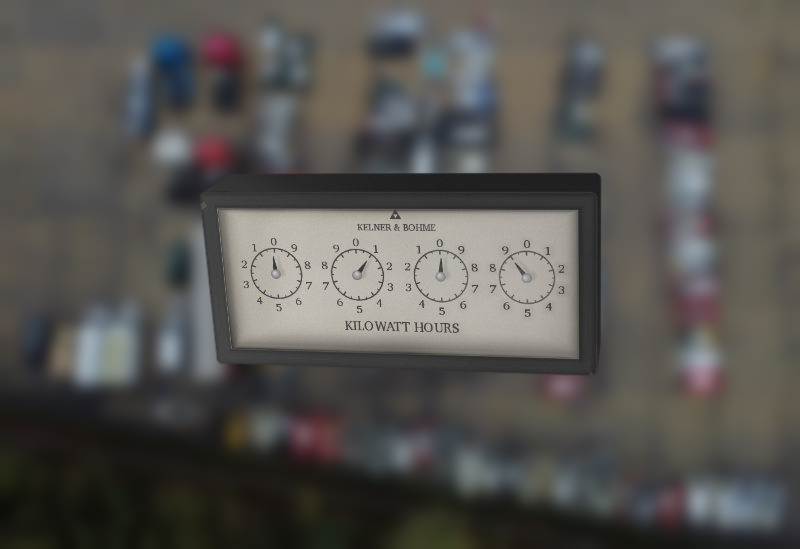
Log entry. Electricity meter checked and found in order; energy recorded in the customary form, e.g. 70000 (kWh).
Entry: 99 (kWh)
